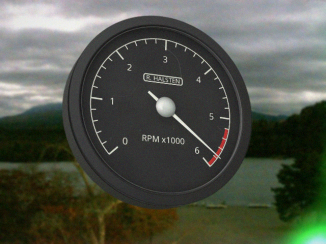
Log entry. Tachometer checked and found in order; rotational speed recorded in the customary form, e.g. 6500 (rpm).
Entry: 5800 (rpm)
